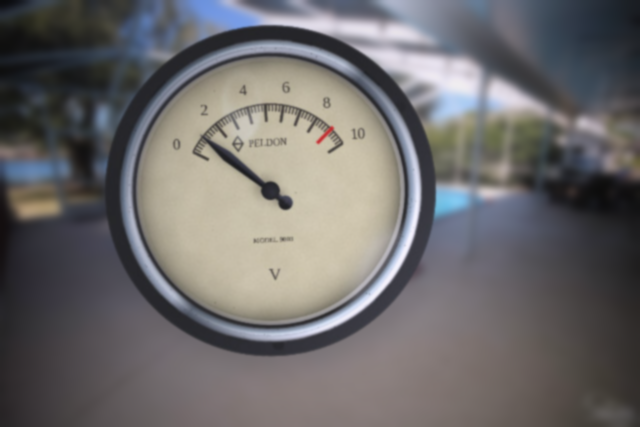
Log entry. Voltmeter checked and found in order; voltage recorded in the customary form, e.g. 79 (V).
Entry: 1 (V)
